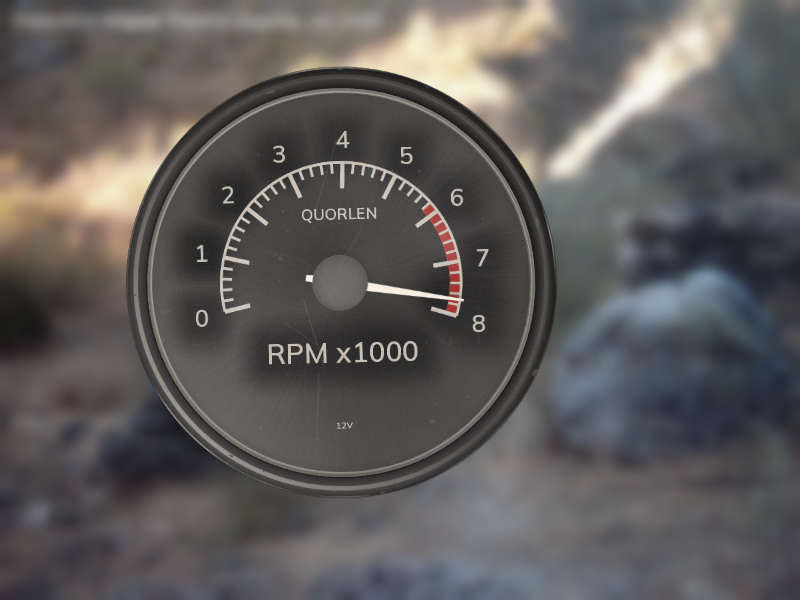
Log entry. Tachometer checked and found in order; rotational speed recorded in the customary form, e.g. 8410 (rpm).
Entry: 7700 (rpm)
